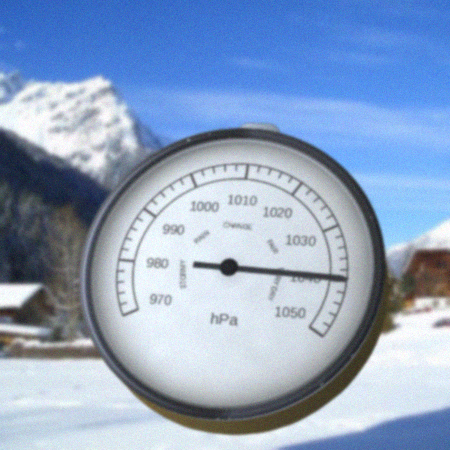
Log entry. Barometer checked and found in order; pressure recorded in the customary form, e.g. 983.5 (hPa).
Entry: 1040 (hPa)
